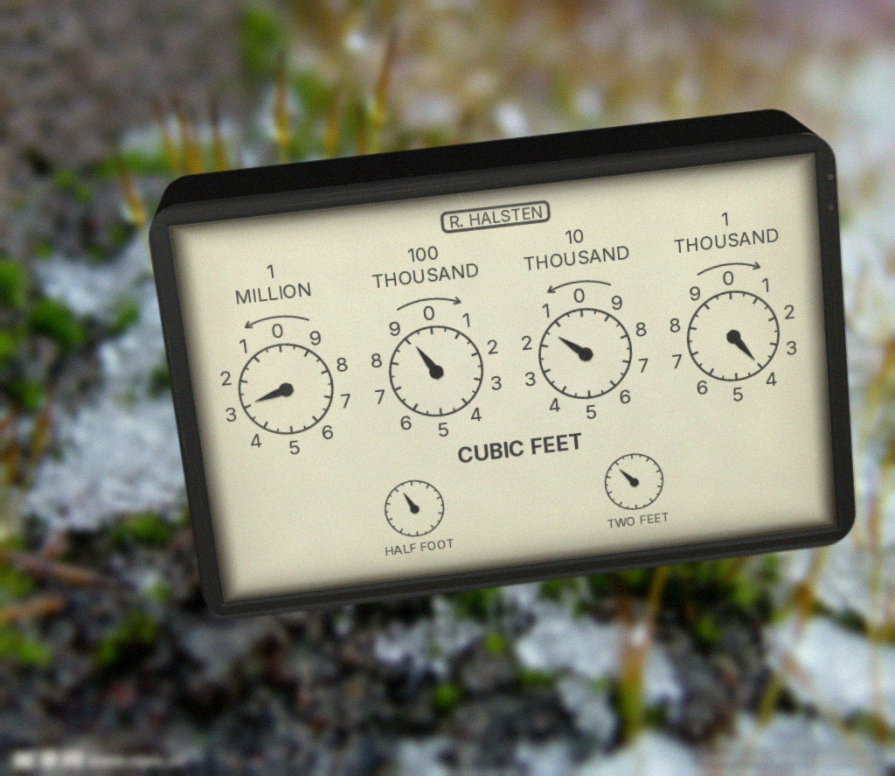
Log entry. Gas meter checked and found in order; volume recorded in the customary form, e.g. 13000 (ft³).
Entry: 291400 (ft³)
